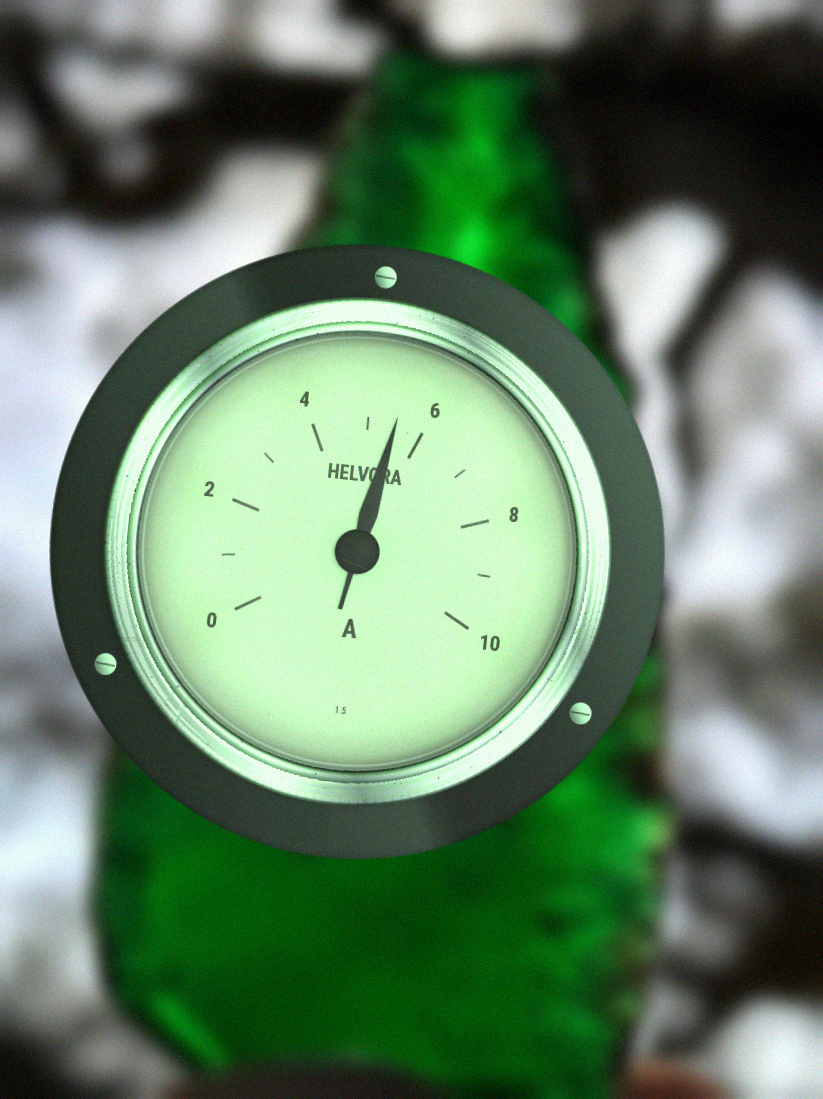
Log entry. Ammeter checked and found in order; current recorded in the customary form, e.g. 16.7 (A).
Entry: 5.5 (A)
